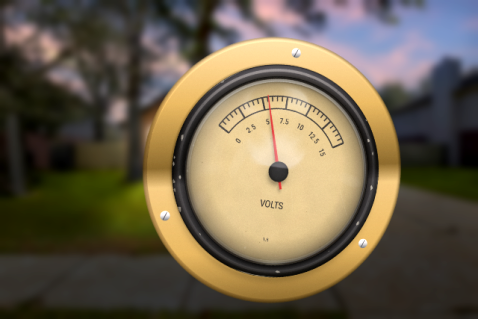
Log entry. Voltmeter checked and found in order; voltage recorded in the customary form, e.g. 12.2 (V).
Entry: 5.5 (V)
